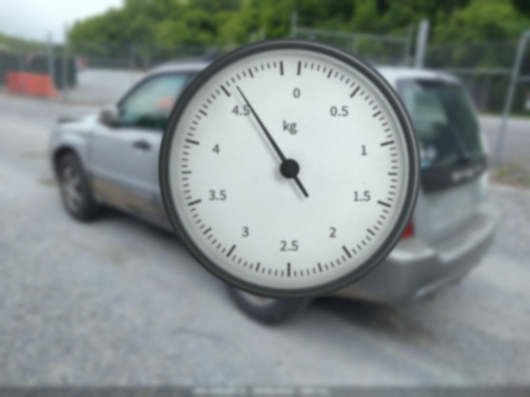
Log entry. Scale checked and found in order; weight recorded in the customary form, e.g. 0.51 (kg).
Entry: 4.6 (kg)
